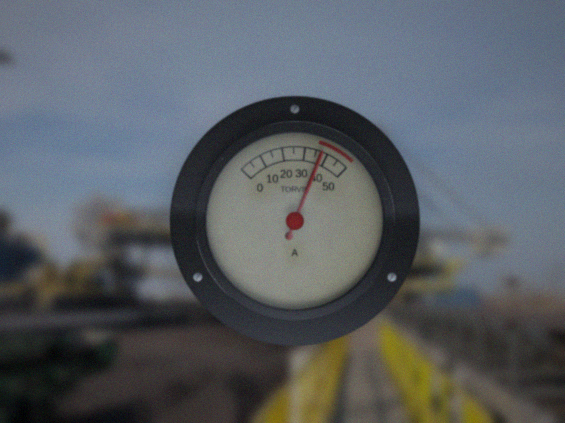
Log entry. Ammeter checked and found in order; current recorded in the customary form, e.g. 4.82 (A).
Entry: 37.5 (A)
